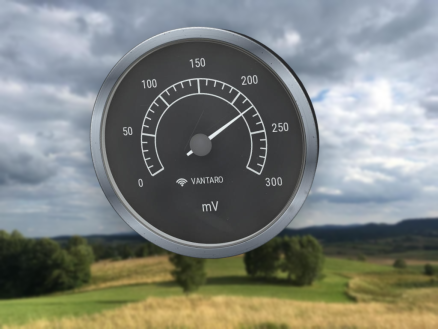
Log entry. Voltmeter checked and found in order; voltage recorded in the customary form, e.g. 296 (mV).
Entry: 220 (mV)
